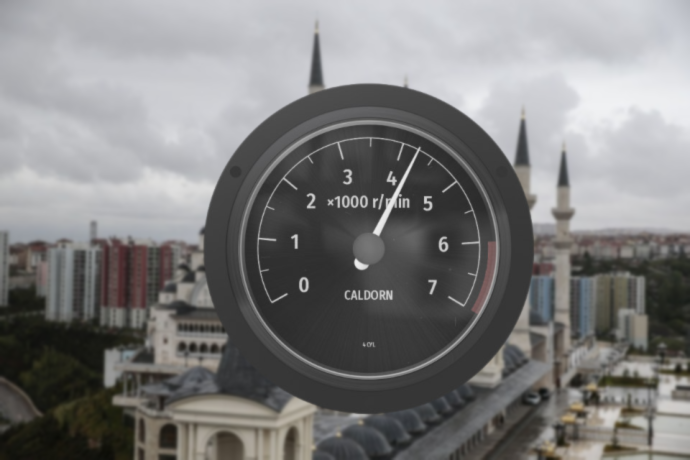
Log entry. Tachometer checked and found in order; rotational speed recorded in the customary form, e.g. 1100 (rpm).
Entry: 4250 (rpm)
